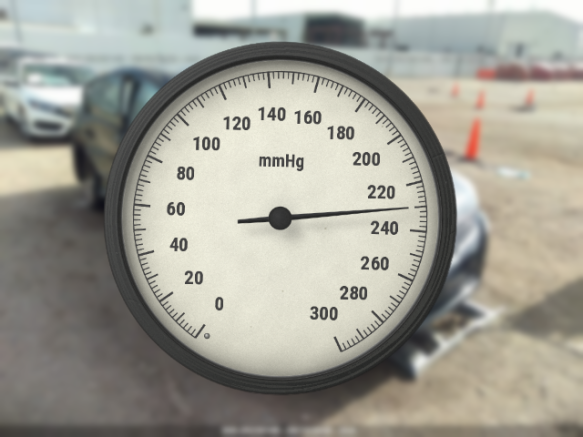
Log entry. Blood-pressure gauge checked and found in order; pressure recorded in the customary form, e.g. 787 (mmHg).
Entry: 230 (mmHg)
